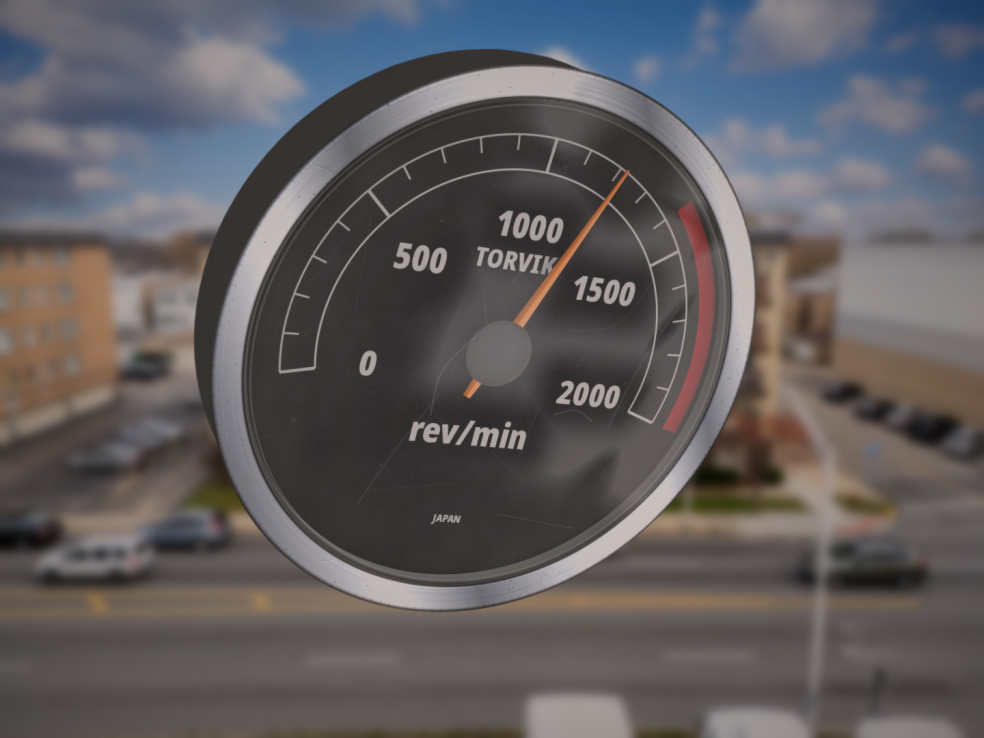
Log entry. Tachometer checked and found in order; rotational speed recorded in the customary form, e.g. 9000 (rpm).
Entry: 1200 (rpm)
